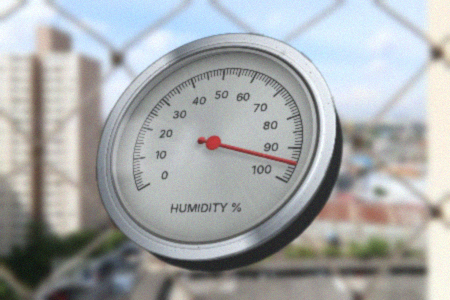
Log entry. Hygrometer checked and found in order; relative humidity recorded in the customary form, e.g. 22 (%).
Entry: 95 (%)
